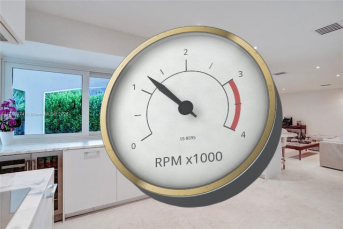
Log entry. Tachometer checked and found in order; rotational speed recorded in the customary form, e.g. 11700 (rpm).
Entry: 1250 (rpm)
